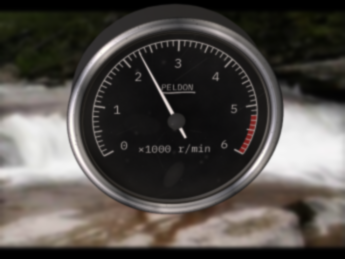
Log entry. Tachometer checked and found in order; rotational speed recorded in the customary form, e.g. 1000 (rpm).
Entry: 2300 (rpm)
